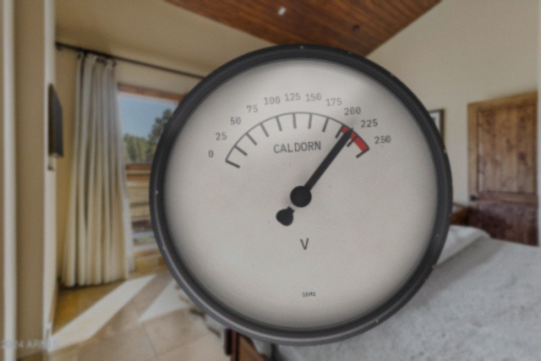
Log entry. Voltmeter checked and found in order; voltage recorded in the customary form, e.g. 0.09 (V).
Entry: 212.5 (V)
